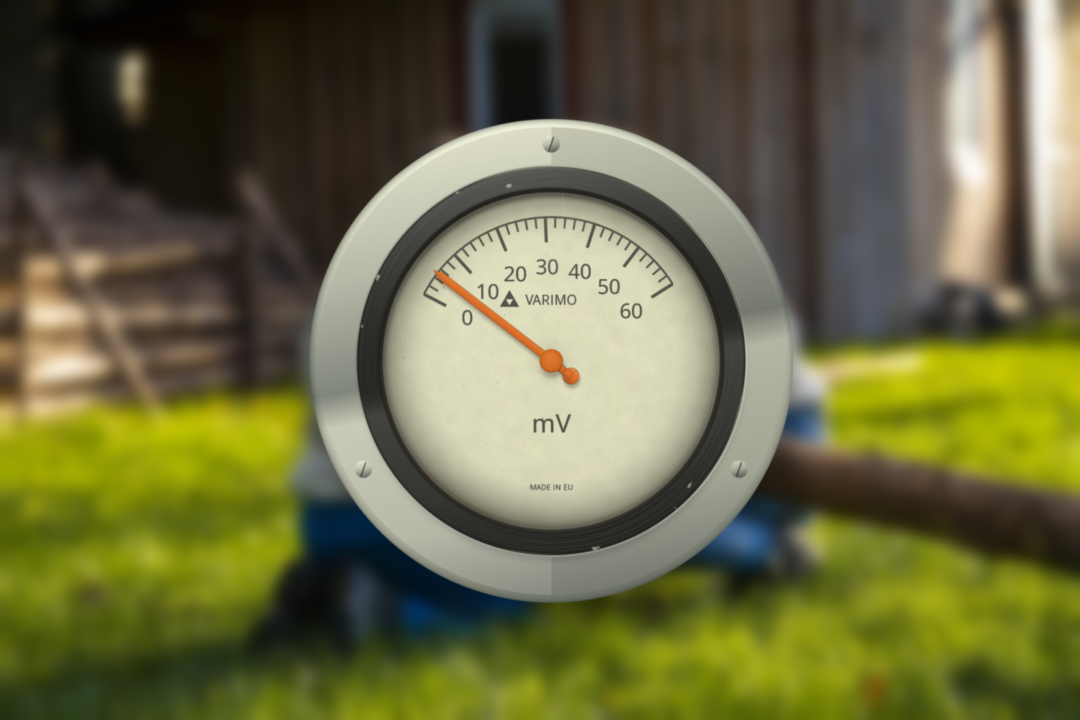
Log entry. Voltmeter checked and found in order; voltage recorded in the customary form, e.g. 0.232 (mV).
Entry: 5 (mV)
